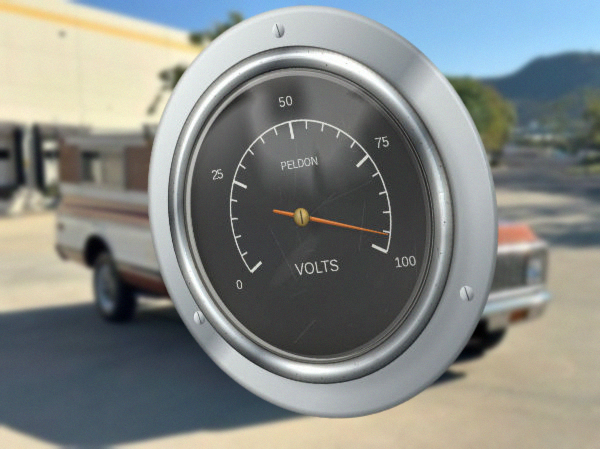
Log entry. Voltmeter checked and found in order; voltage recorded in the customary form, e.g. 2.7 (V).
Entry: 95 (V)
